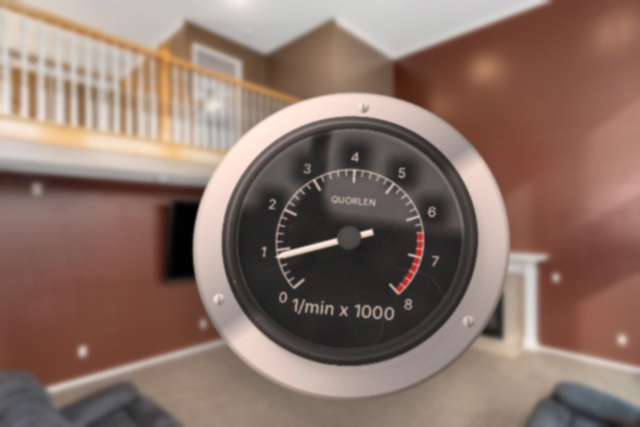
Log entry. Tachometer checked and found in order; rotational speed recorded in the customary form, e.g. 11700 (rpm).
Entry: 800 (rpm)
